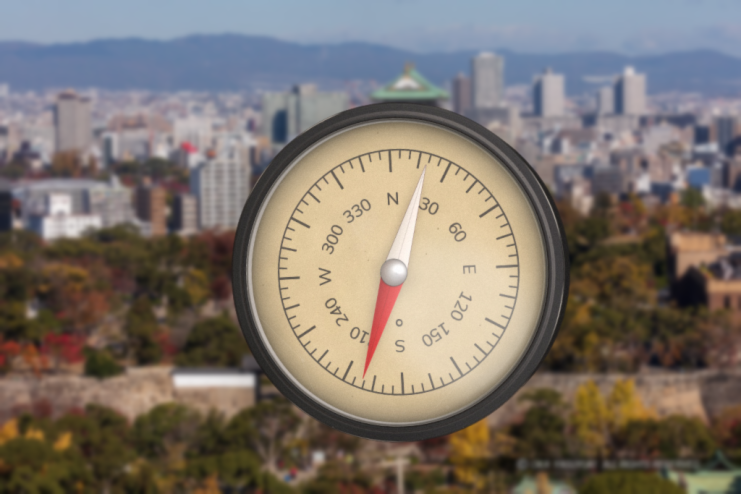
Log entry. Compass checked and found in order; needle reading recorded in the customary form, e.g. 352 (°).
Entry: 200 (°)
